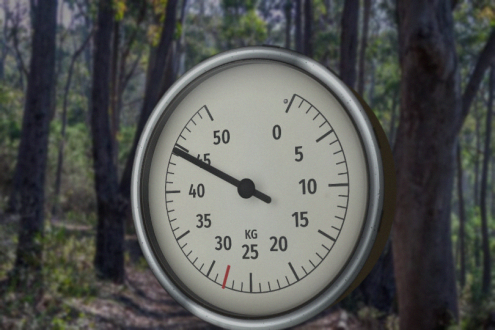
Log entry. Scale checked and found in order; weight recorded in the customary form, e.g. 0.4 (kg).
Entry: 44.5 (kg)
